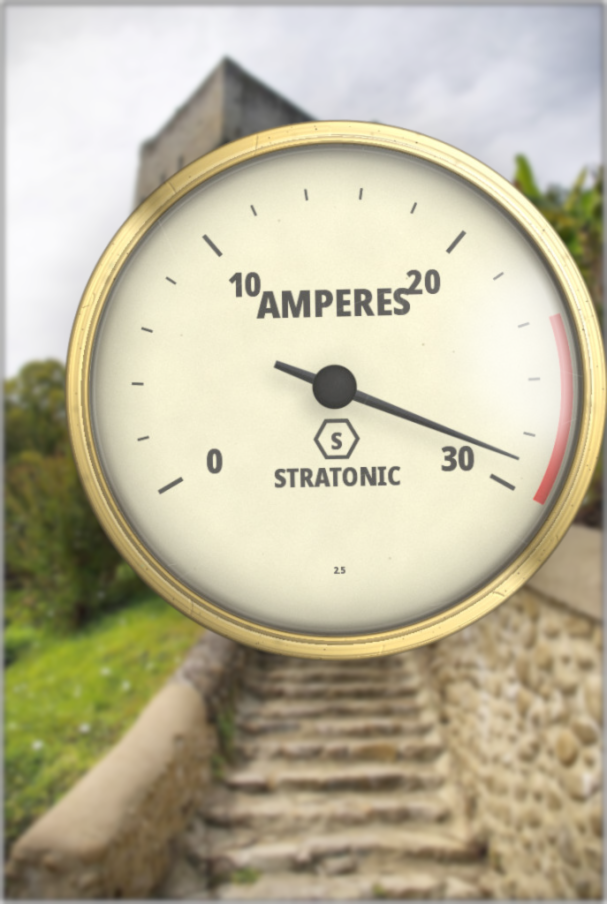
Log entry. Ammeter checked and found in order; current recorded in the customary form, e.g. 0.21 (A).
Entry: 29 (A)
